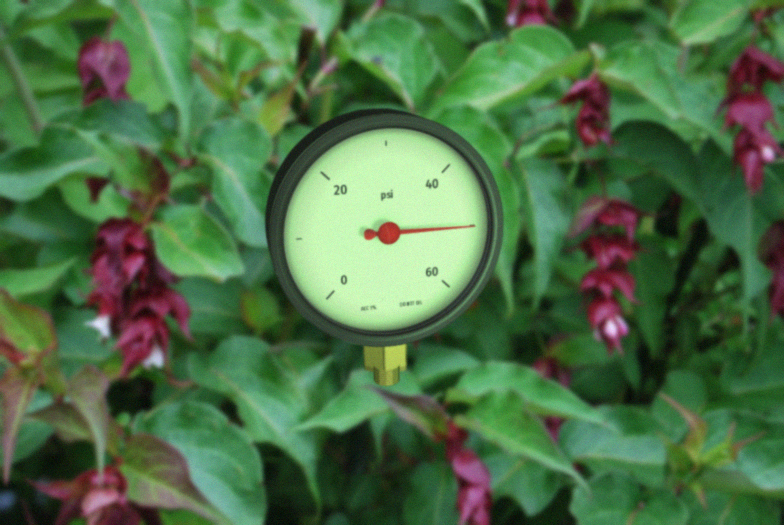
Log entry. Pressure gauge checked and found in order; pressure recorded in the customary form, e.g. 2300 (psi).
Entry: 50 (psi)
